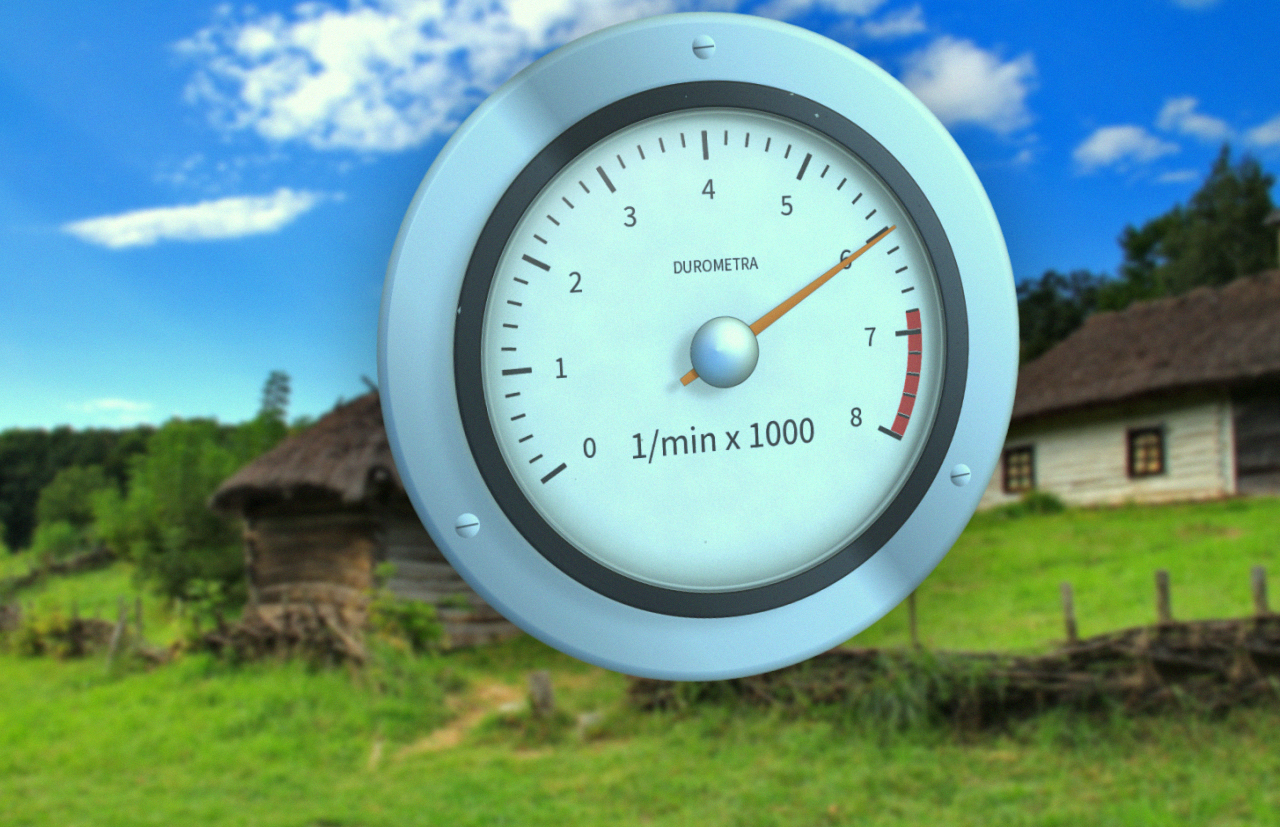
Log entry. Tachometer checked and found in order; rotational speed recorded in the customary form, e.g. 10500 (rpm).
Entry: 6000 (rpm)
